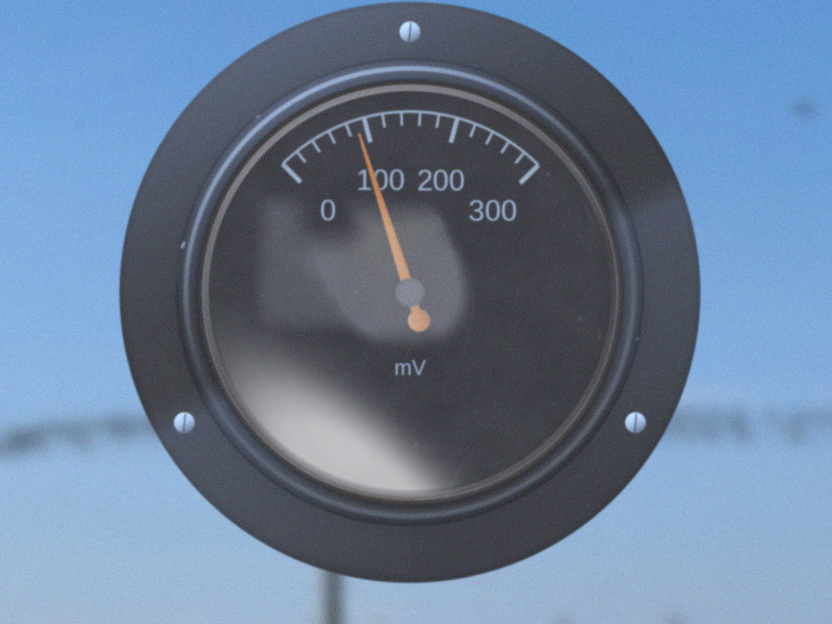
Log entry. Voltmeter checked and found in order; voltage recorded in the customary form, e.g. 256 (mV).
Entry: 90 (mV)
